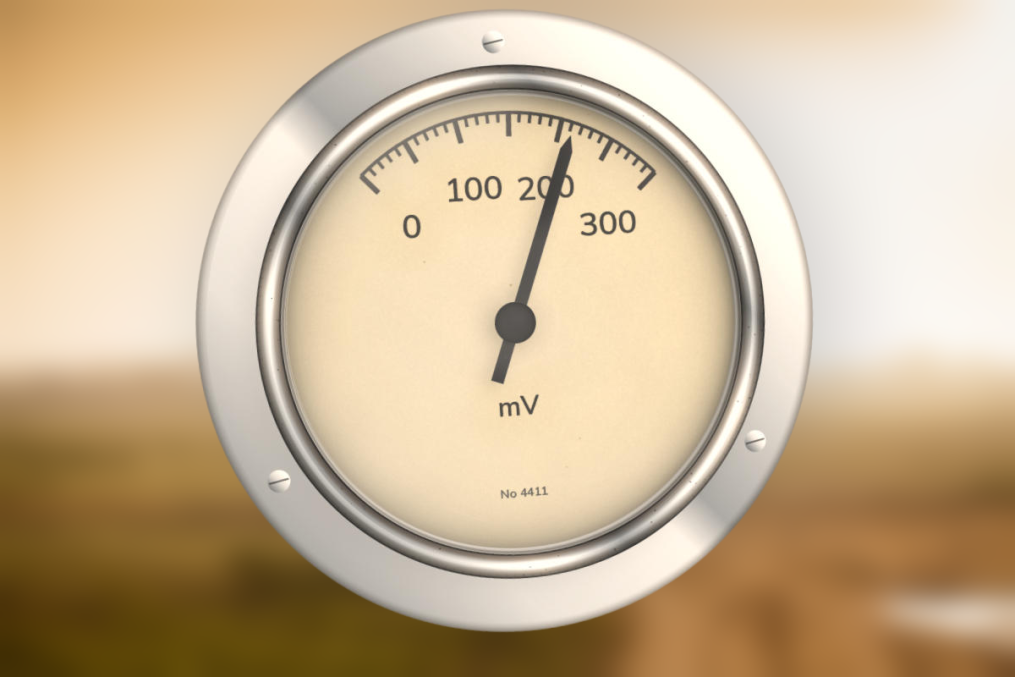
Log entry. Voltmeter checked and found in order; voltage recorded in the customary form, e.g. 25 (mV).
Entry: 210 (mV)
